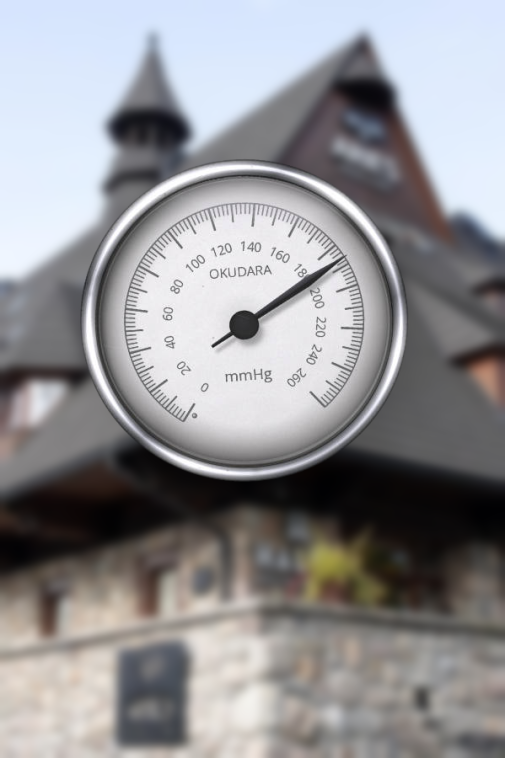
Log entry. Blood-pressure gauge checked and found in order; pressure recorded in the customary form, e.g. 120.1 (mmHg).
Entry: 186 (mmHg)
